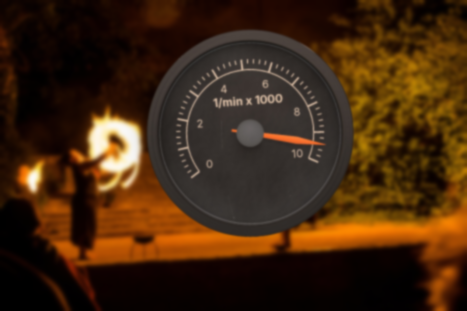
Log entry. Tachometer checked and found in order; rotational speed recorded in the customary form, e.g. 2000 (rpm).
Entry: 9400 (rpm)
